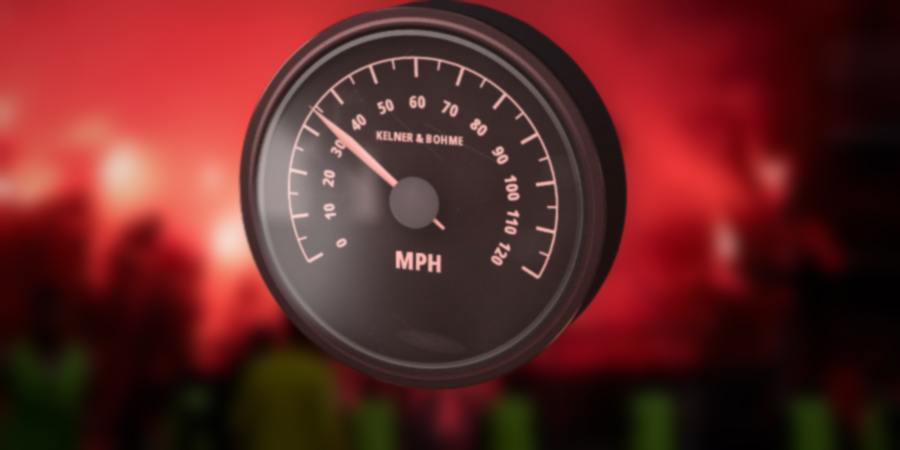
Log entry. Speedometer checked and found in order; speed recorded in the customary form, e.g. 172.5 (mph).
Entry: 35 (mph)
